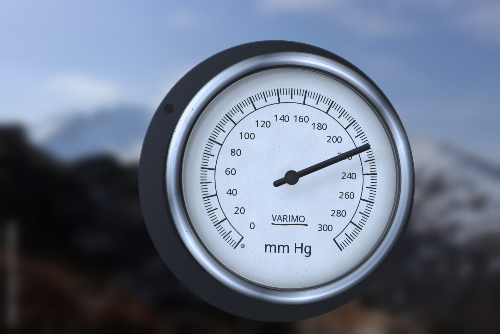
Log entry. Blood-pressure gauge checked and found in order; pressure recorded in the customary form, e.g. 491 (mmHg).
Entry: 220 (mmHg)
